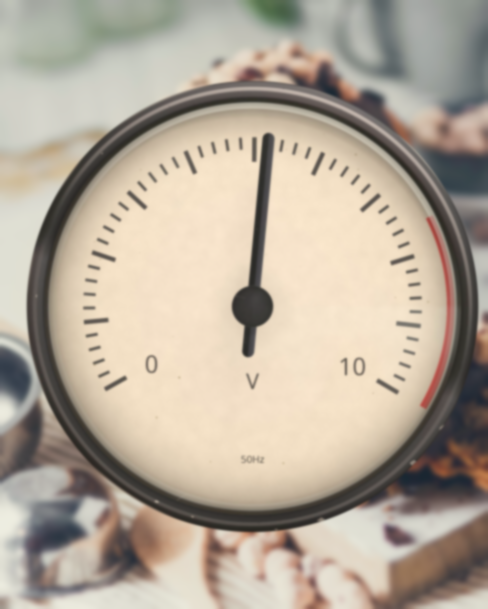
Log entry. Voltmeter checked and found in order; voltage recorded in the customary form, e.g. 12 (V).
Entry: 5.2 (V)
